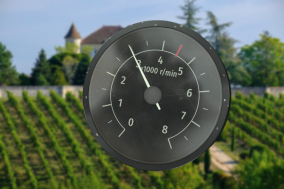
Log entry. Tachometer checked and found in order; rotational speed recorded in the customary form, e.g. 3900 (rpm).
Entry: 3000 (rpm)
